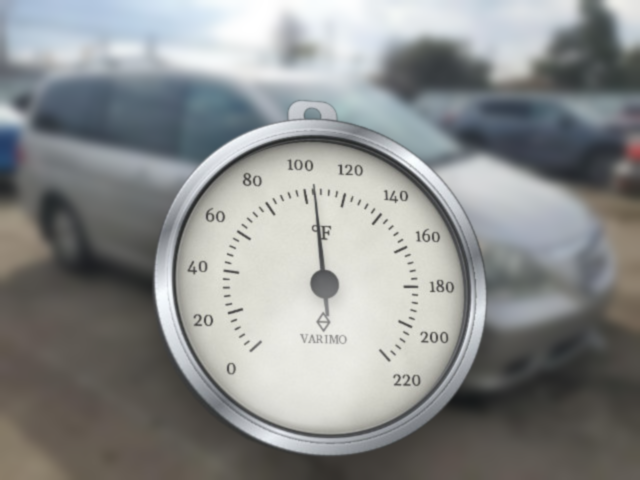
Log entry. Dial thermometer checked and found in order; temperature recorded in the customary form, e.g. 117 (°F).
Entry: 104 (°F)
